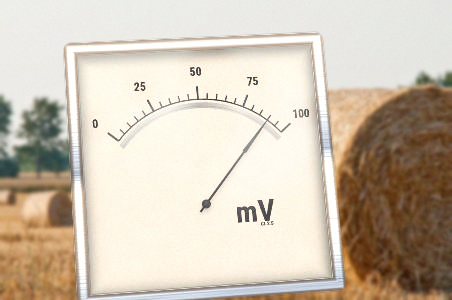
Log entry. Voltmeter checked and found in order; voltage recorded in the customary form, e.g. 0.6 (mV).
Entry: 90 (mV)
